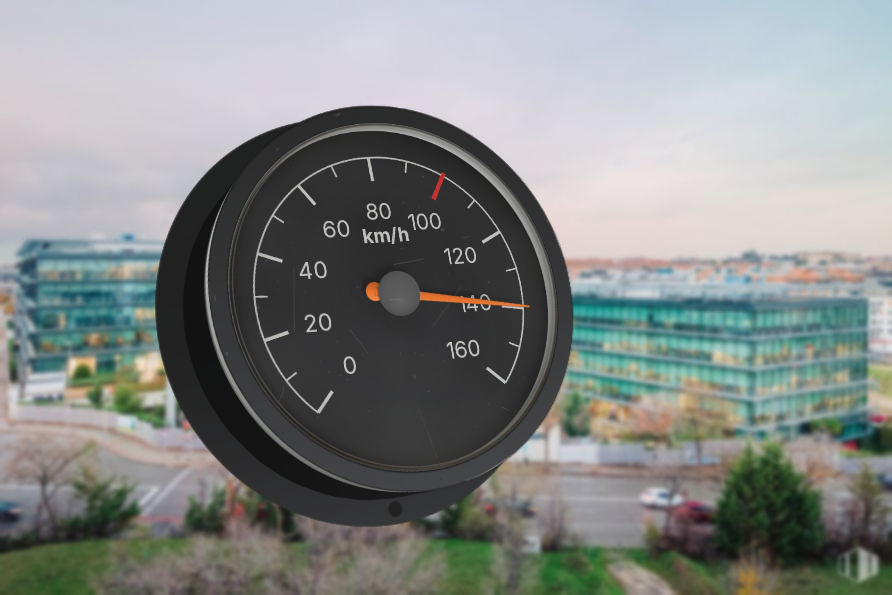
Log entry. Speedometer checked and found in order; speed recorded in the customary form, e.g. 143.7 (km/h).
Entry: 140 (km/h)
